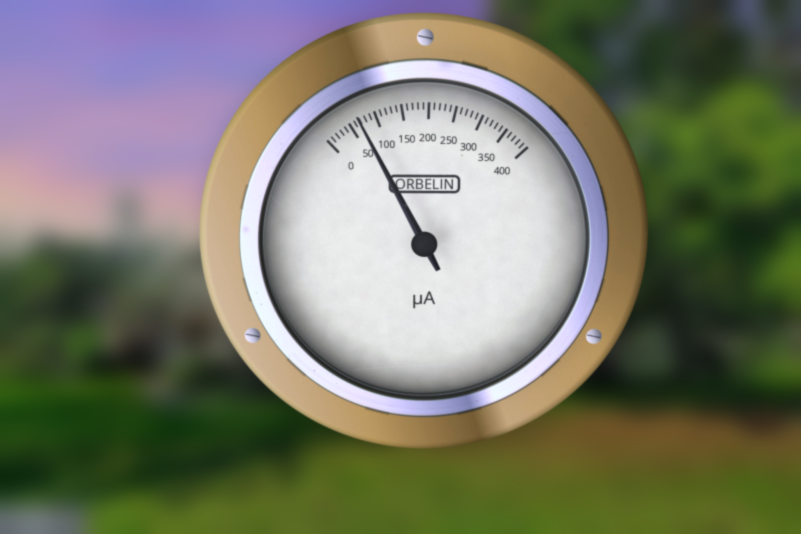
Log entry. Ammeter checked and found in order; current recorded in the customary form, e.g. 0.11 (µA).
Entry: 70 (µA)
